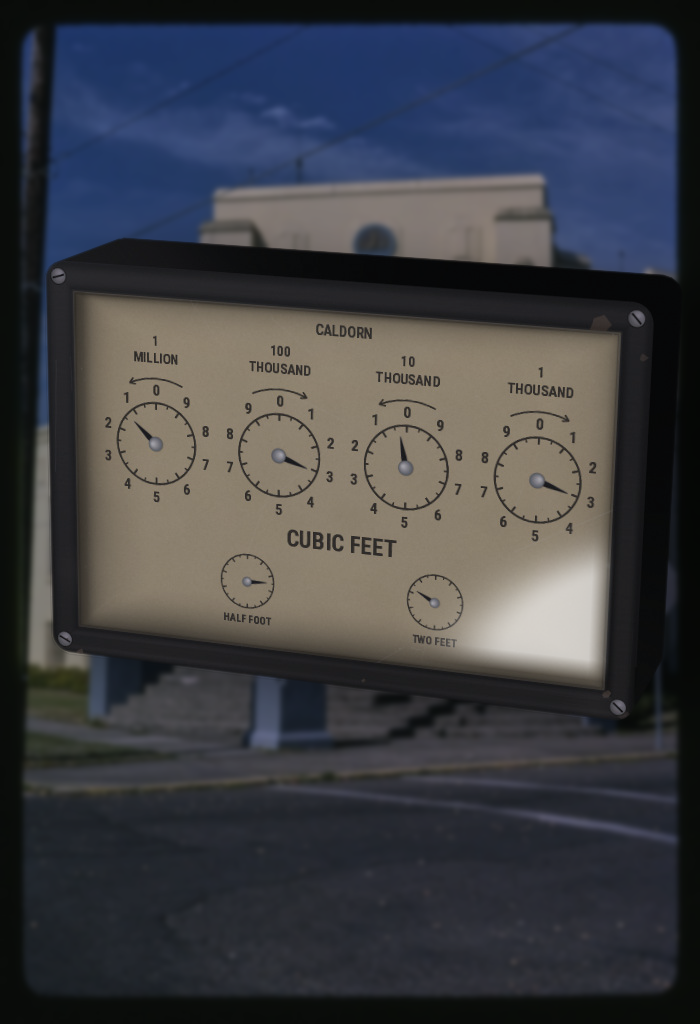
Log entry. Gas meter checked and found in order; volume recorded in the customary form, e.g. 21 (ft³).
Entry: 130300 (ft³)
